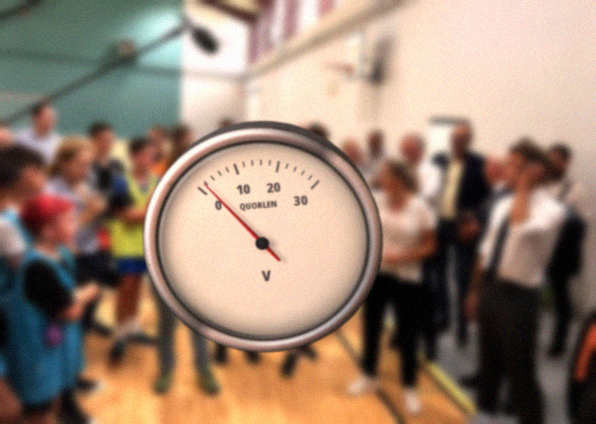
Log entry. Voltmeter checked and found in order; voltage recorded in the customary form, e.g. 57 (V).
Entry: 2 (V)
